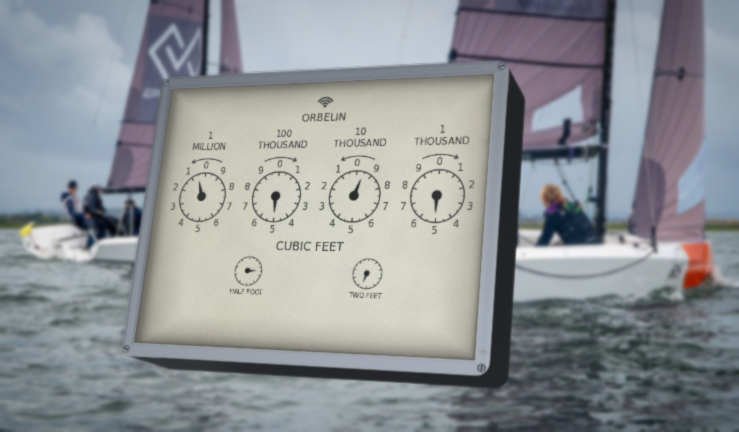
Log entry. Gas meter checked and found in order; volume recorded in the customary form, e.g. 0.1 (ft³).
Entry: 49500 (ft³)
